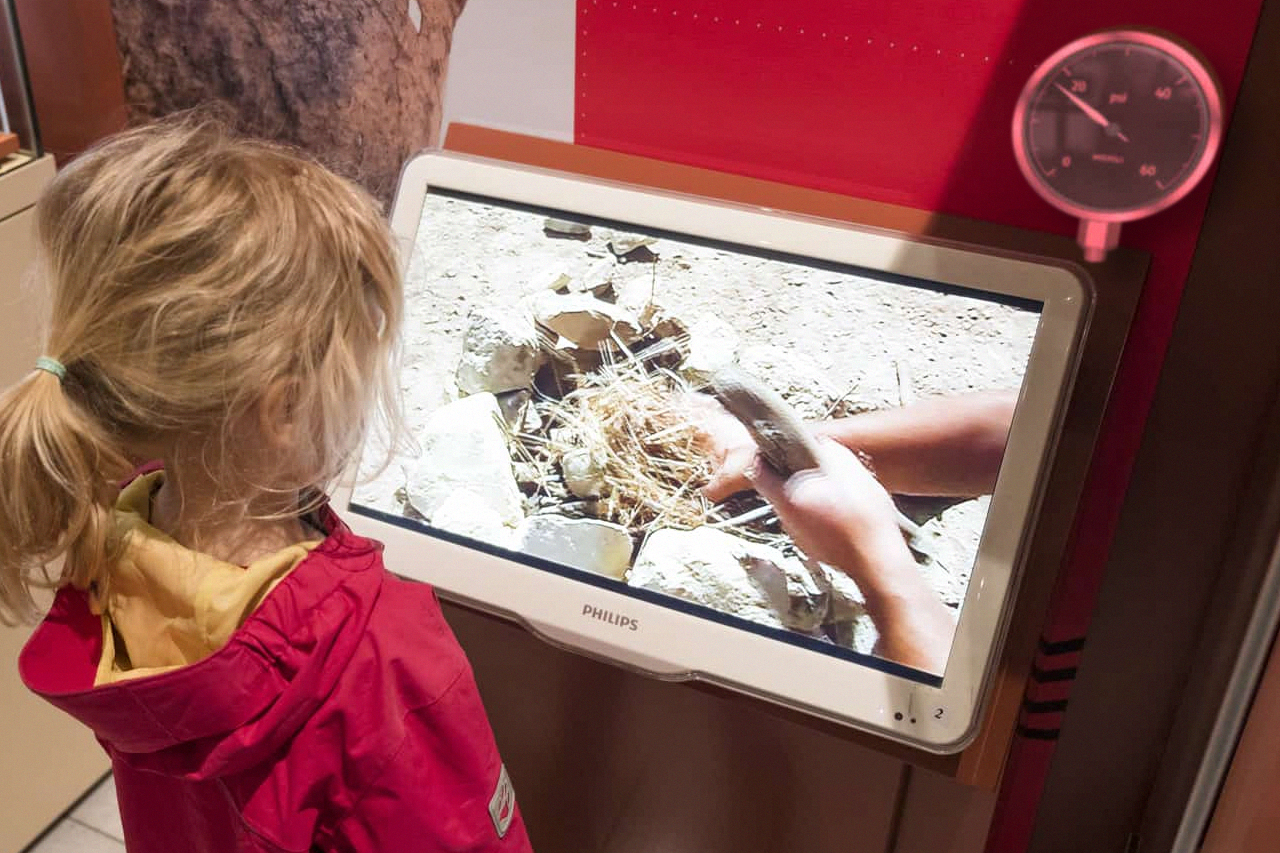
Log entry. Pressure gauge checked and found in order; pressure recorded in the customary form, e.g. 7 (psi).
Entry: 17.5 (psi)
